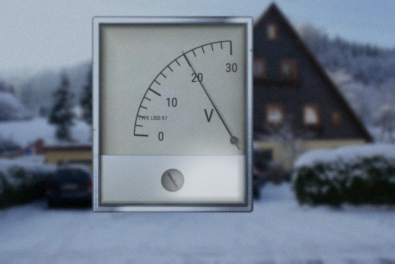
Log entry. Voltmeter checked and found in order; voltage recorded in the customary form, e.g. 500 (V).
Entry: 20 (V)
